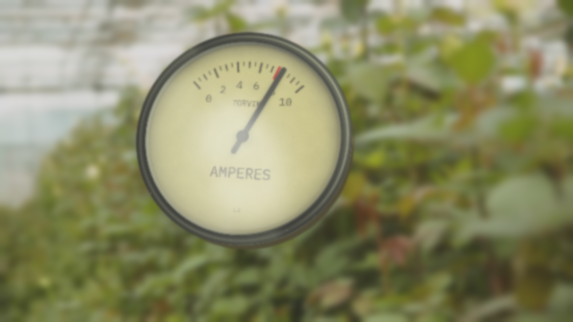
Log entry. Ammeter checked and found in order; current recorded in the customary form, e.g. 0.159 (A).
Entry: 8 (A)
